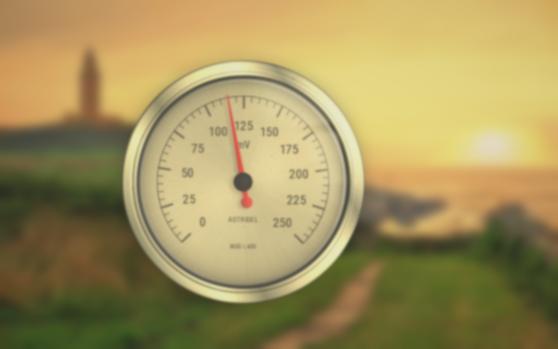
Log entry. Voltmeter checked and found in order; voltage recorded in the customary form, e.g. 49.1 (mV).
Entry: 115 (mV)
